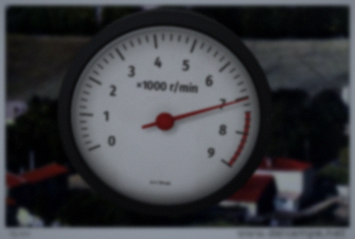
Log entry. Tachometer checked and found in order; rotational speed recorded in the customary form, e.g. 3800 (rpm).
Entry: 7000 (rpm)
